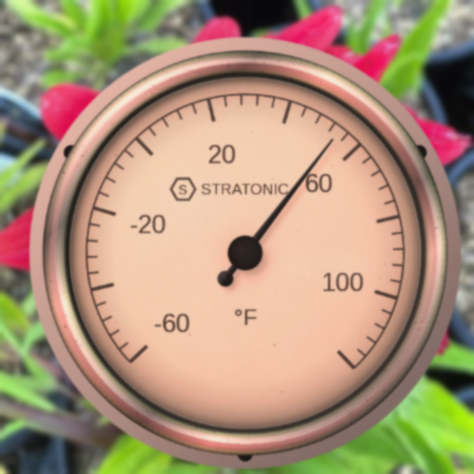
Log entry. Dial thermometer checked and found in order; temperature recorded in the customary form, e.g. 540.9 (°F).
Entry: 54 (°F)
